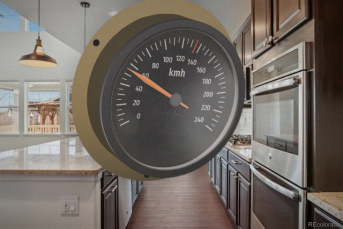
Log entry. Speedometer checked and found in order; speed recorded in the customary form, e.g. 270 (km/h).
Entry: 55 (km/h)
